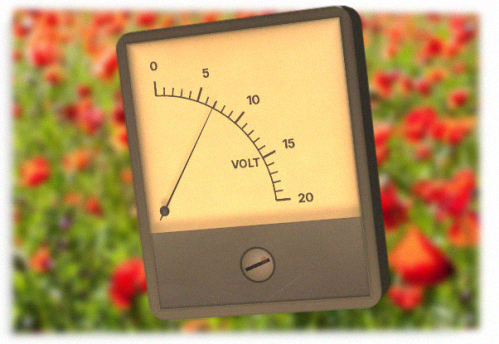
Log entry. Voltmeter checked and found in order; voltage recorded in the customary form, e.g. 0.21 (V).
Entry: 7 (V)
